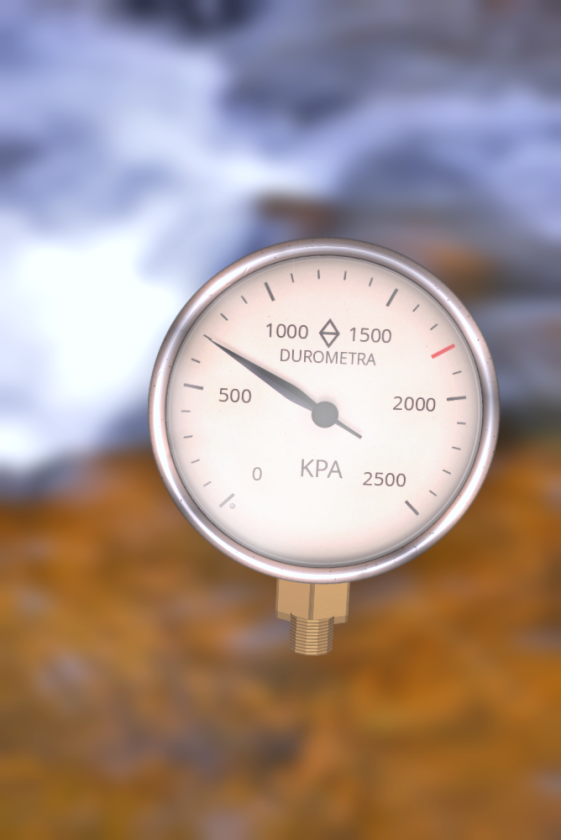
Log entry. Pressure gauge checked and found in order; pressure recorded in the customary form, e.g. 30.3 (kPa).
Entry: 700 (kPa)
